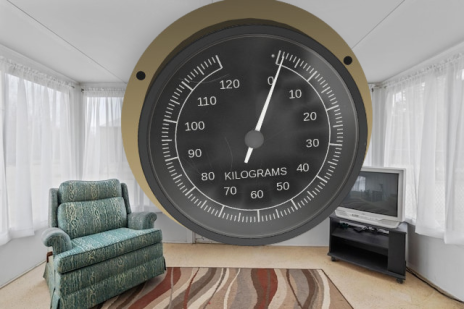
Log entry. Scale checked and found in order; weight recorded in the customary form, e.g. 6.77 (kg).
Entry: 1 (kg)
